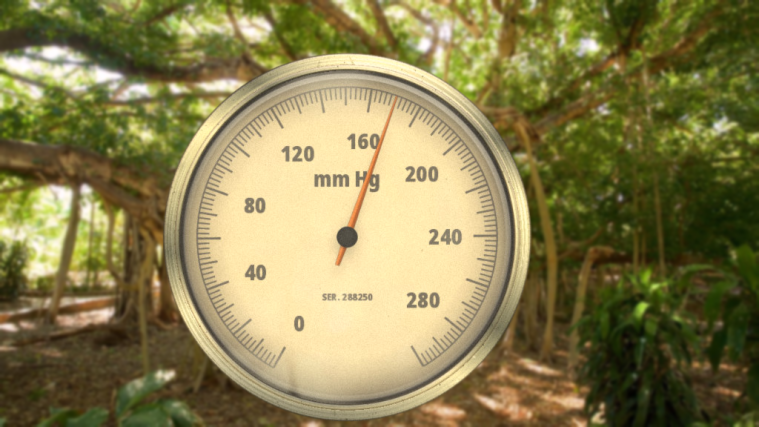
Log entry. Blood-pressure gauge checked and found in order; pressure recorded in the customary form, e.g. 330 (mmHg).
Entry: 170 (mmHg)
